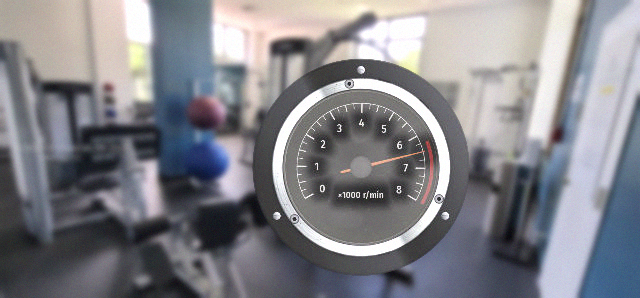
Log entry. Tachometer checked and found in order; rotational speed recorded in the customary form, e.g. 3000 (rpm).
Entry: 6500 (rpm)
